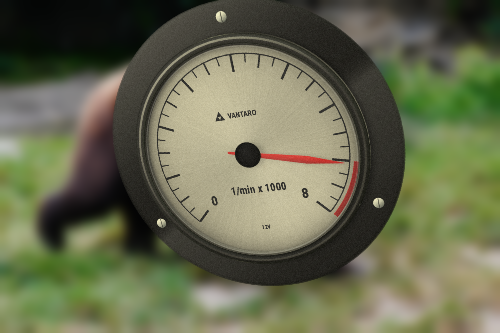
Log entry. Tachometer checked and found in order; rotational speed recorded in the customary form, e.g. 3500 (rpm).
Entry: 7000 (rpm)
